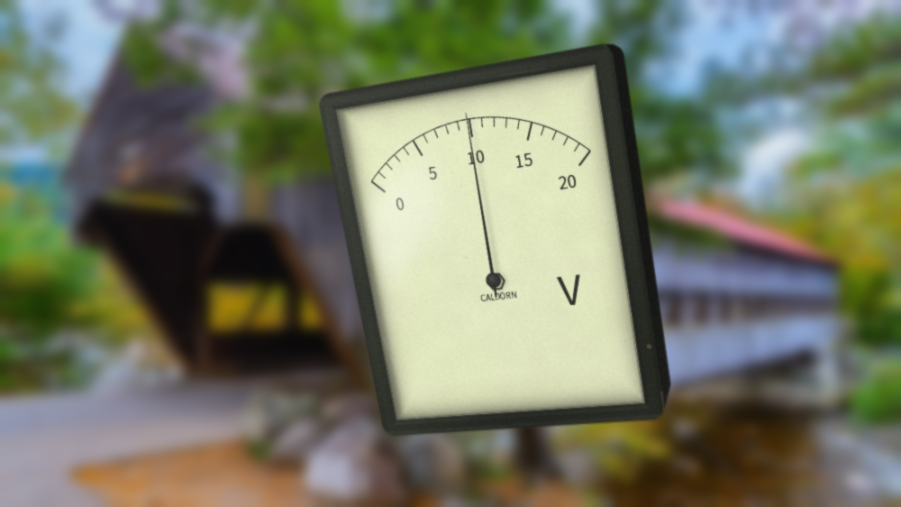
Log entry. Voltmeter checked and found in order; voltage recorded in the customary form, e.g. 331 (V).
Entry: 10 (V)
